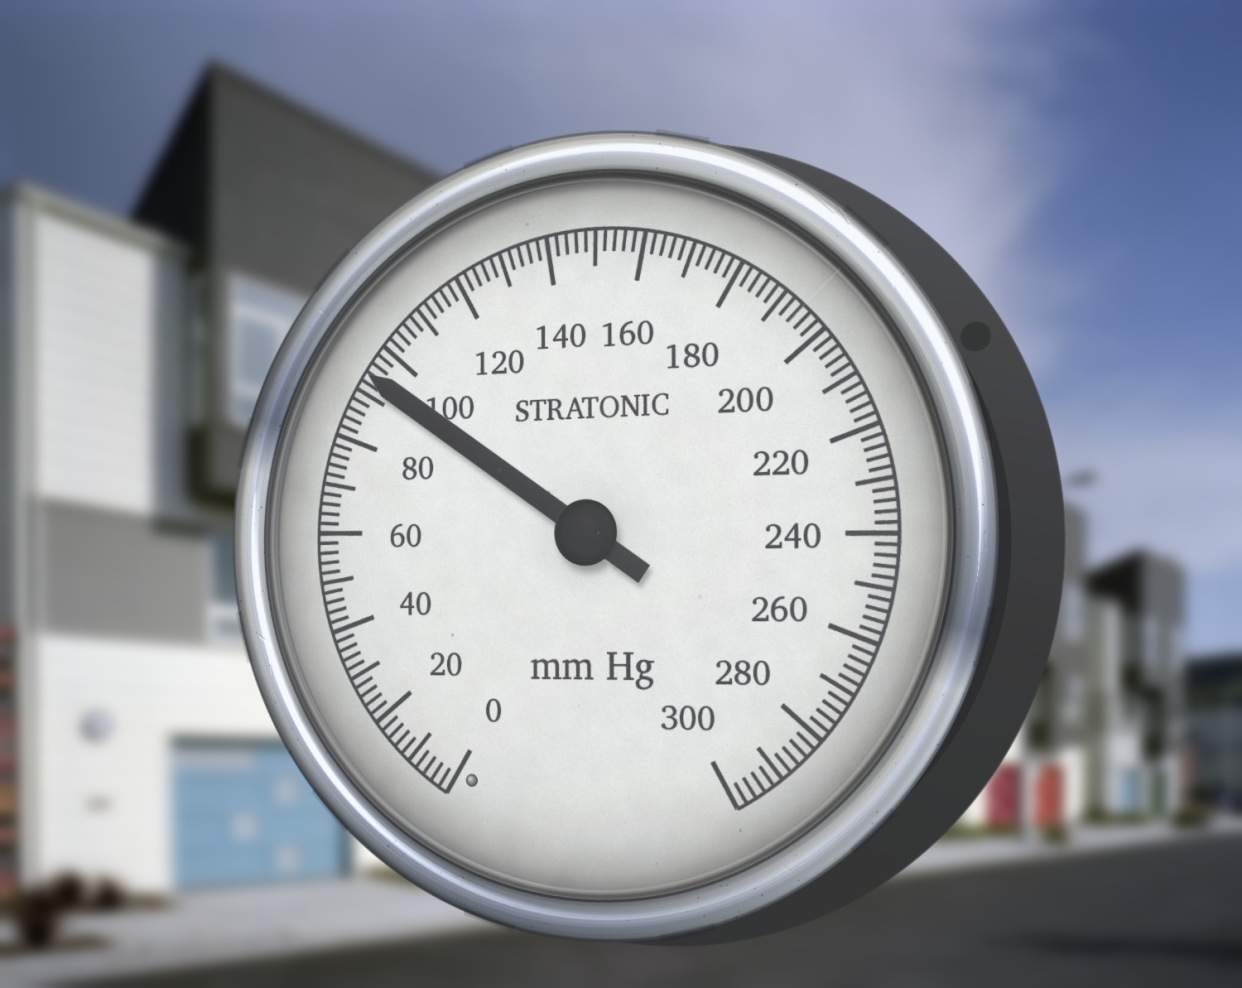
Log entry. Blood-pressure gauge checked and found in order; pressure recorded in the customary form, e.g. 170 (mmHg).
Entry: 94 (mmHg)
